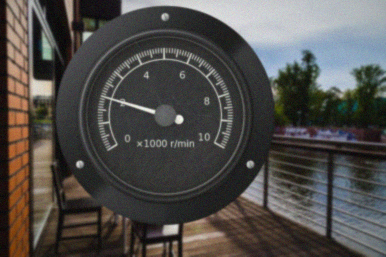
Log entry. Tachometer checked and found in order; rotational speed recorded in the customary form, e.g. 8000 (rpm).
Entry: 2000 (rpm)
